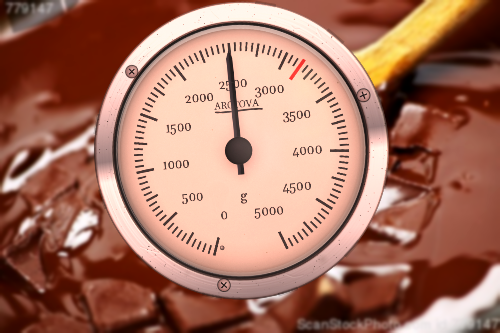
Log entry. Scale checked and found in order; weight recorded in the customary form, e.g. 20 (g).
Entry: 2500 (g)
